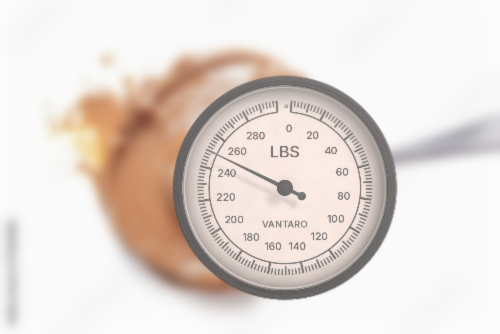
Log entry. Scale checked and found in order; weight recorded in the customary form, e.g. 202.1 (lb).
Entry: 250 (lb)
